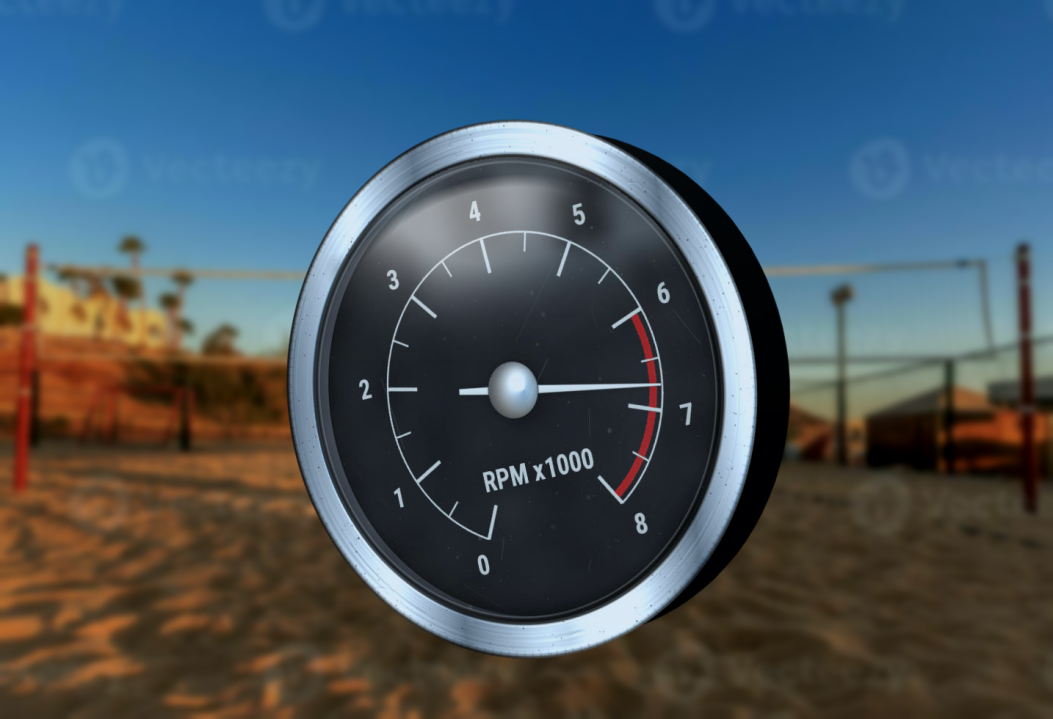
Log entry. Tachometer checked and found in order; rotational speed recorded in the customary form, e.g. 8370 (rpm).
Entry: 6750 (rpm)
